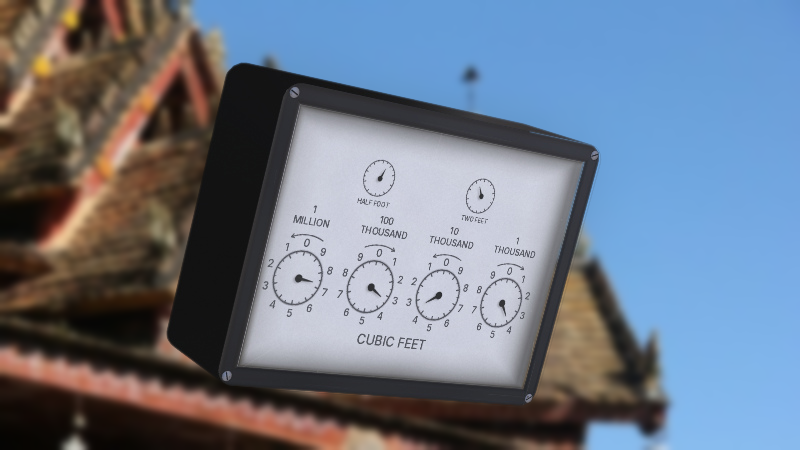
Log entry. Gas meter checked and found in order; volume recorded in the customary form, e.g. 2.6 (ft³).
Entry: 733400 (ft³)
